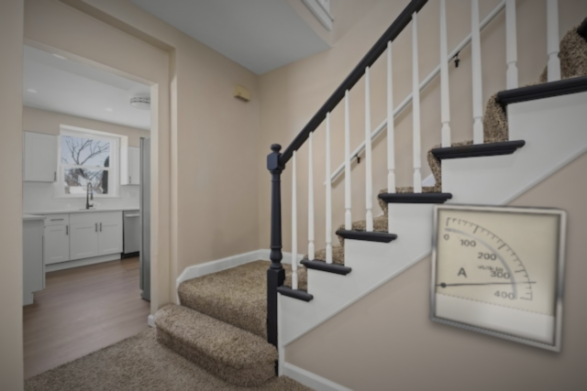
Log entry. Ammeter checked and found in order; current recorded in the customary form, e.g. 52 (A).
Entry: 340 (A)
